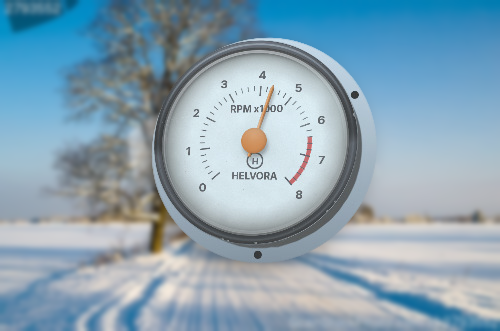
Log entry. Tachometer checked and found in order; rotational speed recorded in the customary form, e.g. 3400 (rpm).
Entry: 4400 (rpm)
